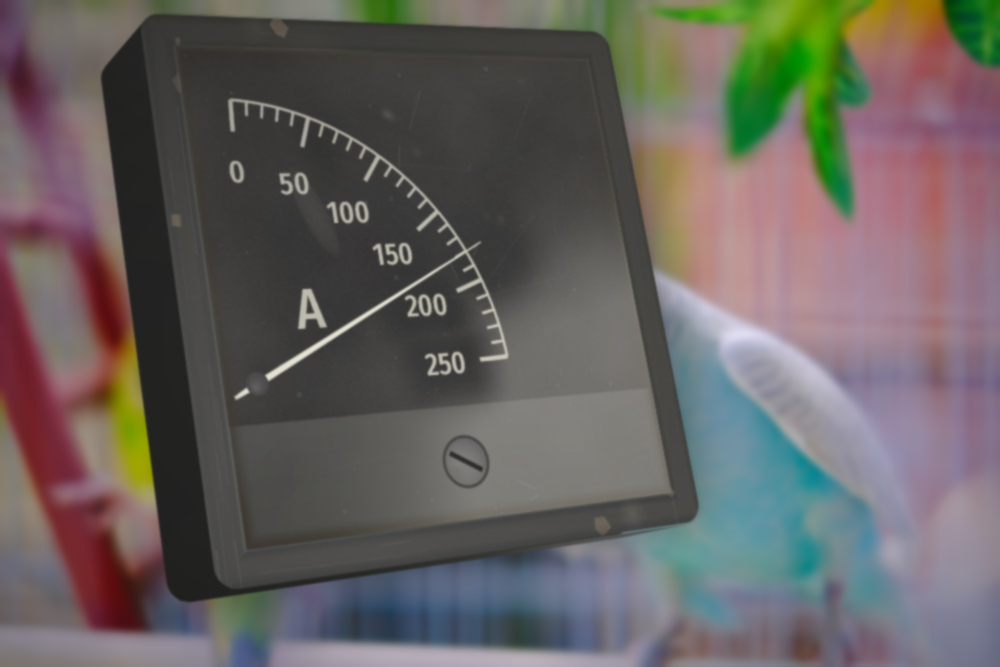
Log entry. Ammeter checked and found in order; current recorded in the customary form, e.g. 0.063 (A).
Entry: 180 (A)
